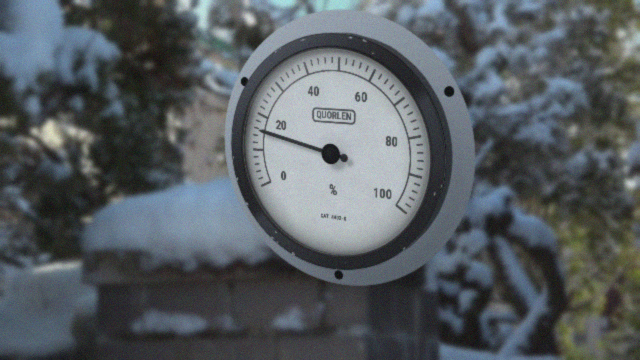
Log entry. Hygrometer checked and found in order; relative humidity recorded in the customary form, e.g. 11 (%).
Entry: 16 (%)
